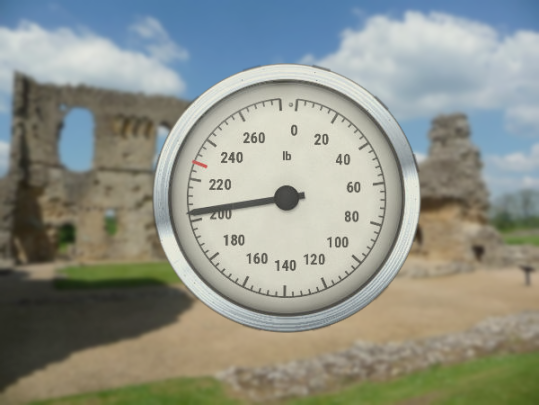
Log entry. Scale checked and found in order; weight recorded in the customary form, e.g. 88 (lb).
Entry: 204 (lb)
